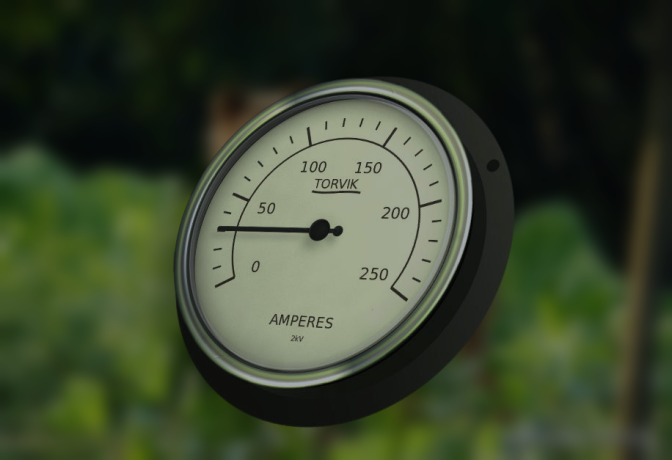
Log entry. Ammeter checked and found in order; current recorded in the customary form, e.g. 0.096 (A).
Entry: 30 (A)
